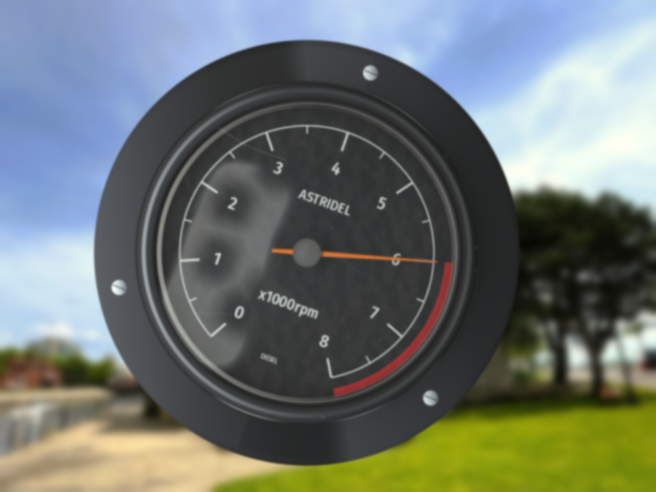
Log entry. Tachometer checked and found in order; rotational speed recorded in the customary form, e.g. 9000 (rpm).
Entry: 6000 (rpm)
